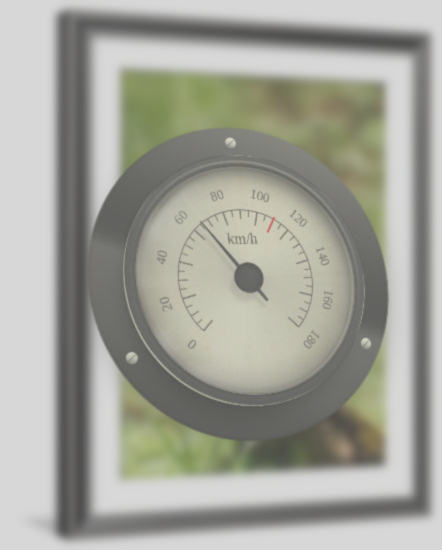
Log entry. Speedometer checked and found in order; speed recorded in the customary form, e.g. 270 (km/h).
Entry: 65 (km/h)
